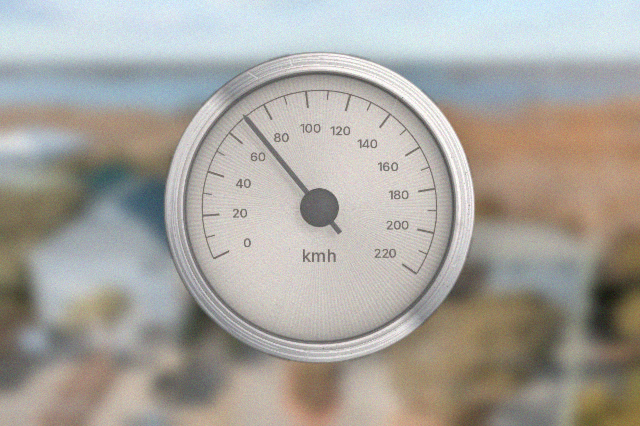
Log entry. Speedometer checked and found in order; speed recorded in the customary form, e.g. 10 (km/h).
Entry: 70 (km/h)
